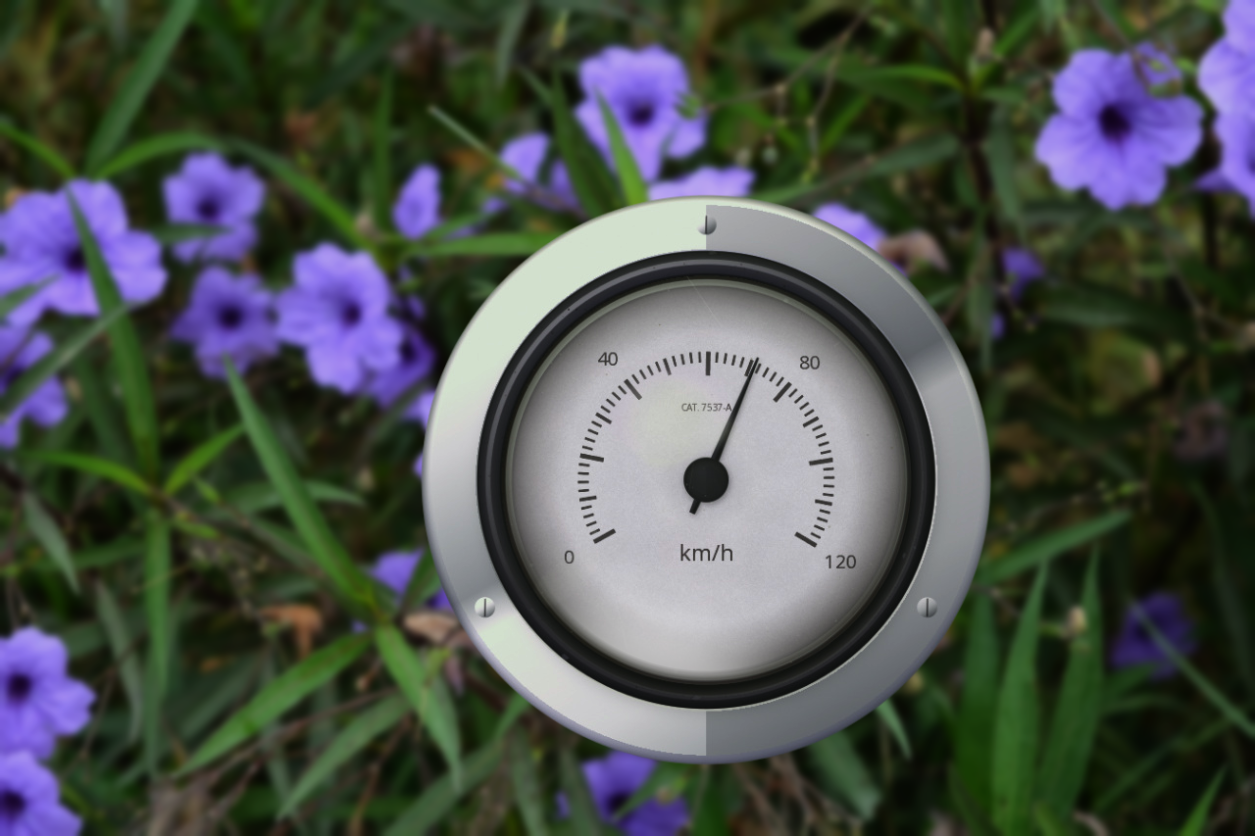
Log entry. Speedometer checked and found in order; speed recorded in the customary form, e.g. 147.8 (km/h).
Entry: 71 (km/h)
